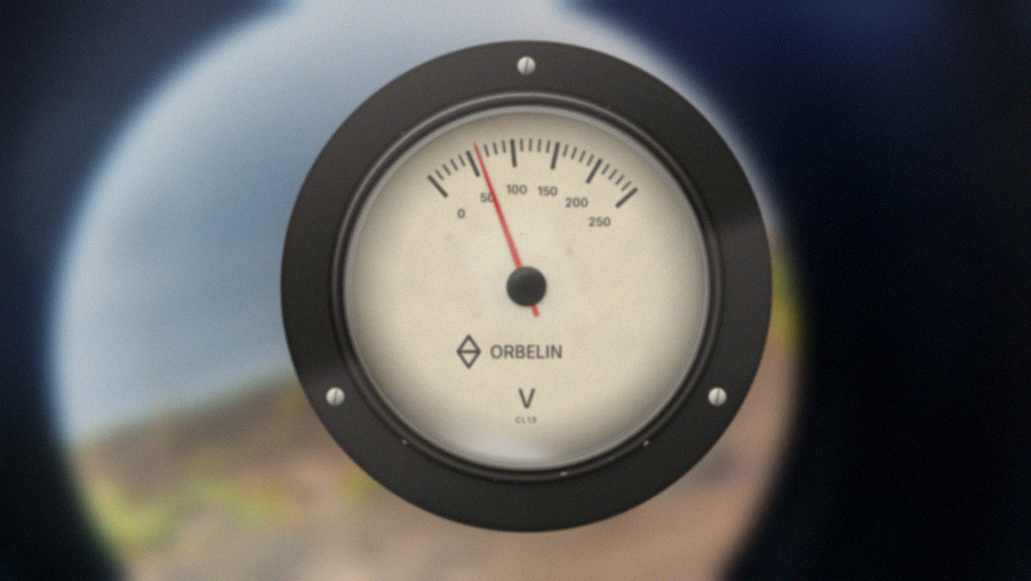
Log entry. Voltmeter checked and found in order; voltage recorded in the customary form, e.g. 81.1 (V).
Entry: 60 (V)
